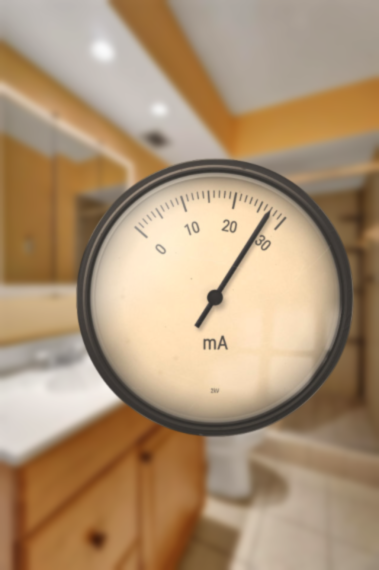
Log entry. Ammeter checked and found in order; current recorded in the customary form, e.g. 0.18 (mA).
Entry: 27 (mA)
